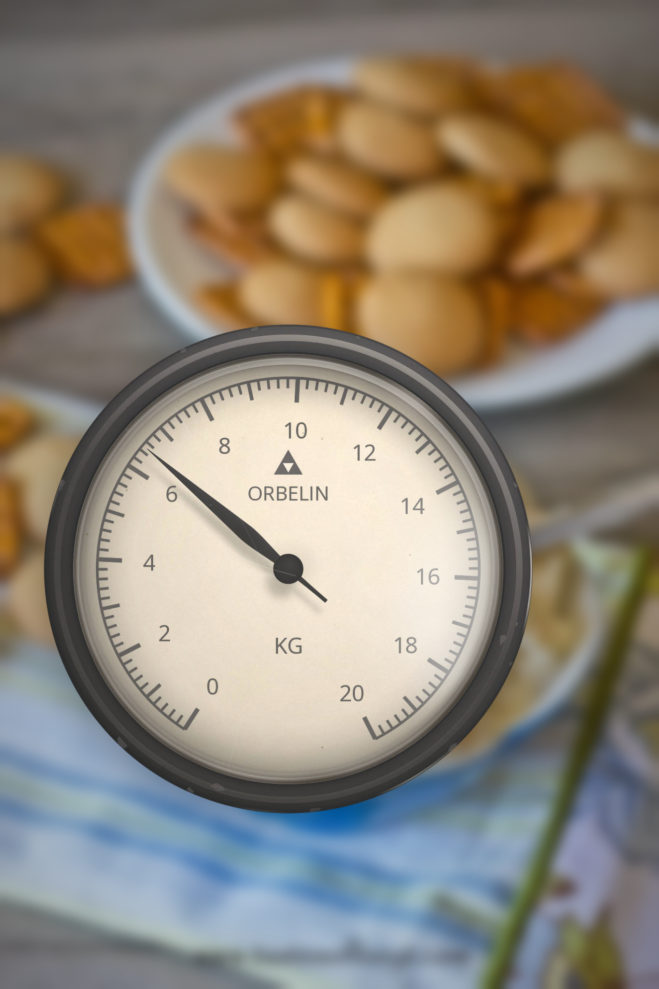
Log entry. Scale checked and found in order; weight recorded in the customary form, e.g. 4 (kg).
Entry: 6.5 (kg)
